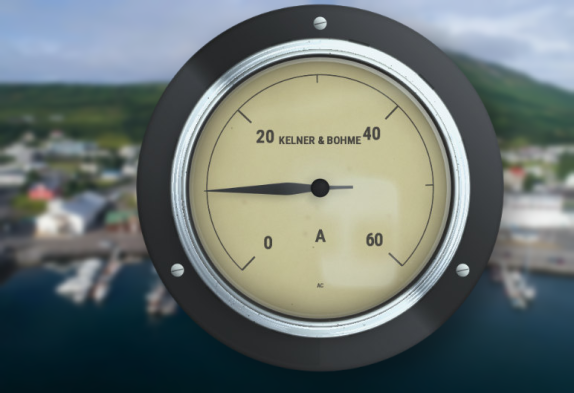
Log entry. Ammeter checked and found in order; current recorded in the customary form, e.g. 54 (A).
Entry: 10 (A)
